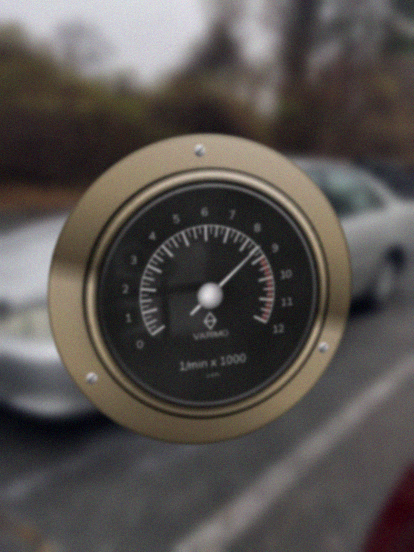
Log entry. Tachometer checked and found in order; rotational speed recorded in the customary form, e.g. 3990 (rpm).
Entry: 8500 (rpm)
